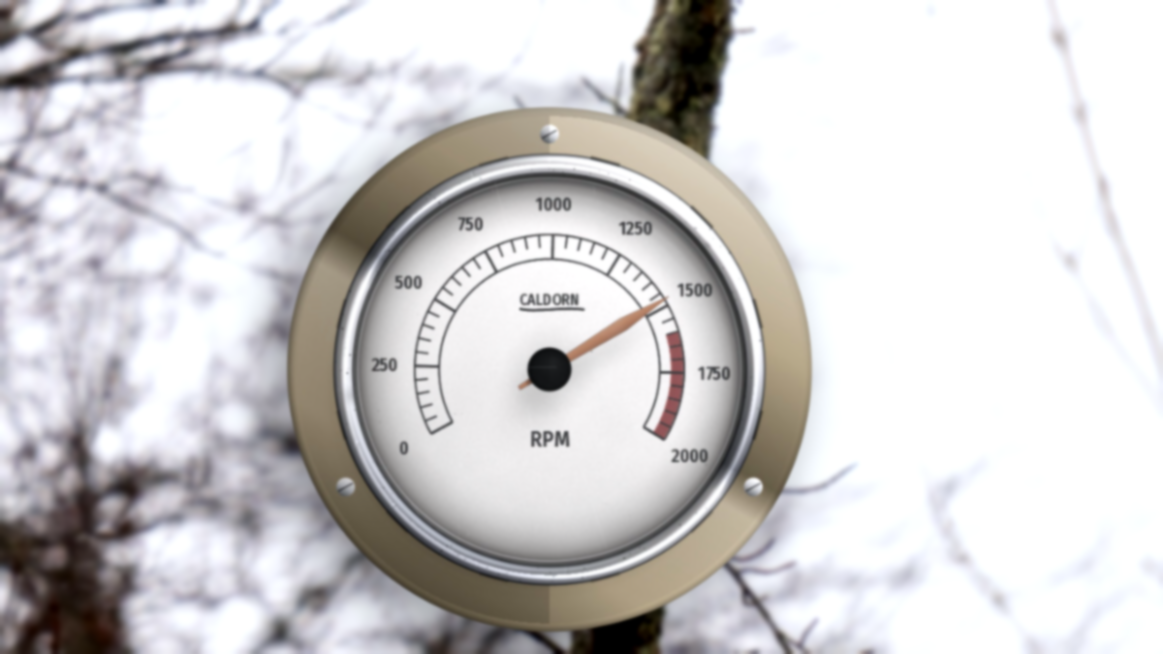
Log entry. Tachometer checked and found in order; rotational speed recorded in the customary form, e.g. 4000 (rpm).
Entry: 1475 (rpm)
